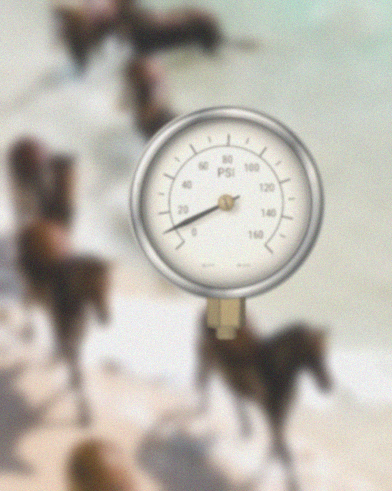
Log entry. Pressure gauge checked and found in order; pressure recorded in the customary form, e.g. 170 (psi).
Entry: 10 (psi)
